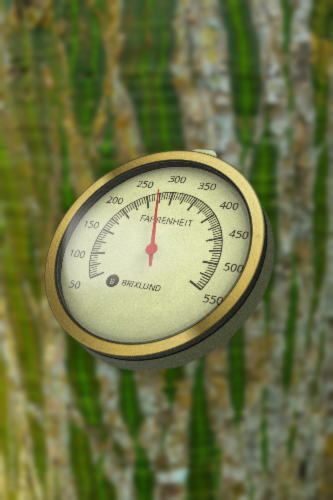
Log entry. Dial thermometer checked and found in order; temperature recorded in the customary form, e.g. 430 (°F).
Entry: 275 (°F)
